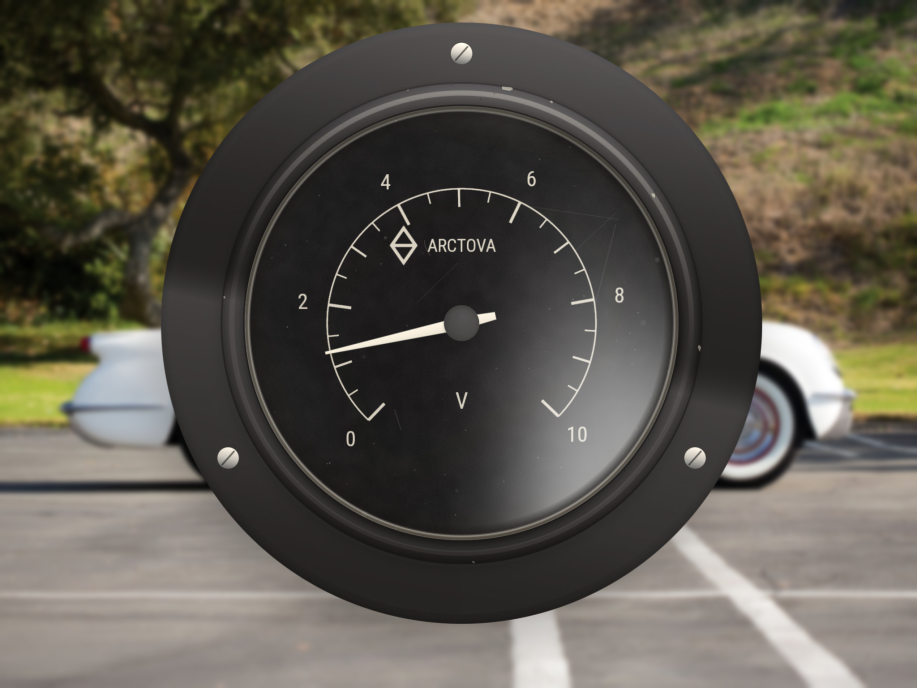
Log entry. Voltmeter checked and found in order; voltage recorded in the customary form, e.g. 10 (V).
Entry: 1.25 (V)
